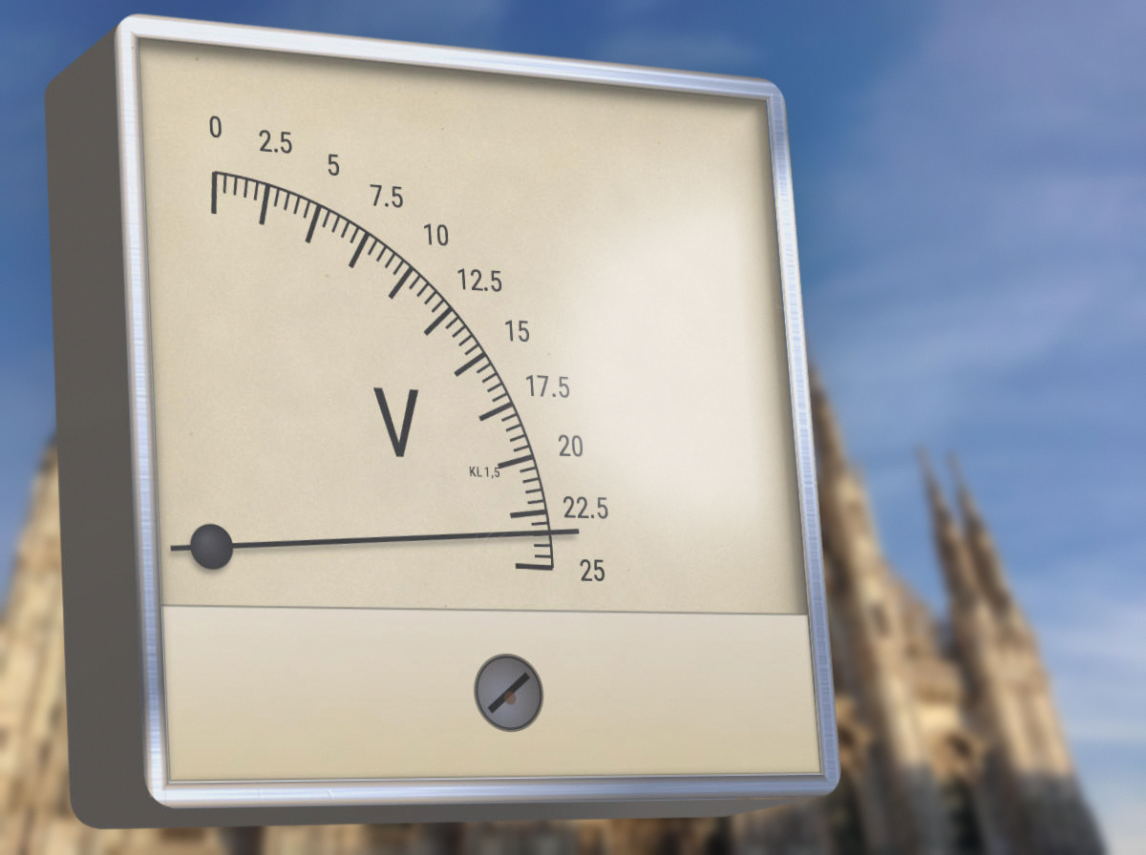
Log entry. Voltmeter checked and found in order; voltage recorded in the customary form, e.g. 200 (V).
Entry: 23.5 (V)
